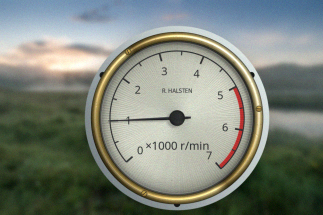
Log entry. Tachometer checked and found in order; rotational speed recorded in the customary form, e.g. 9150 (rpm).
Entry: 1000 (rpm)
